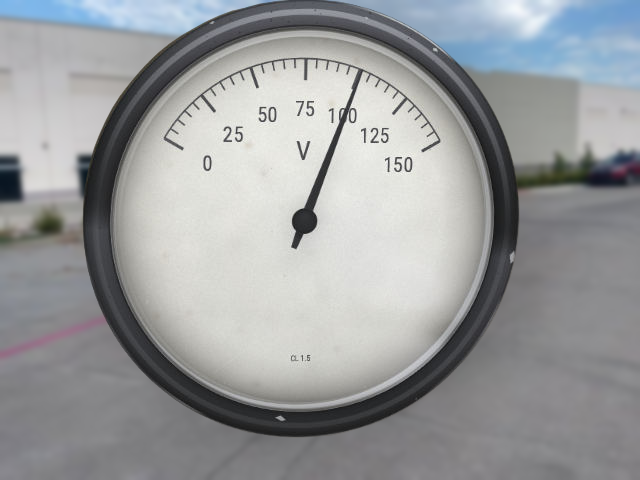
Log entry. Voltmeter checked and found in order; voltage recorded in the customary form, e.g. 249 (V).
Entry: 100 (V)
